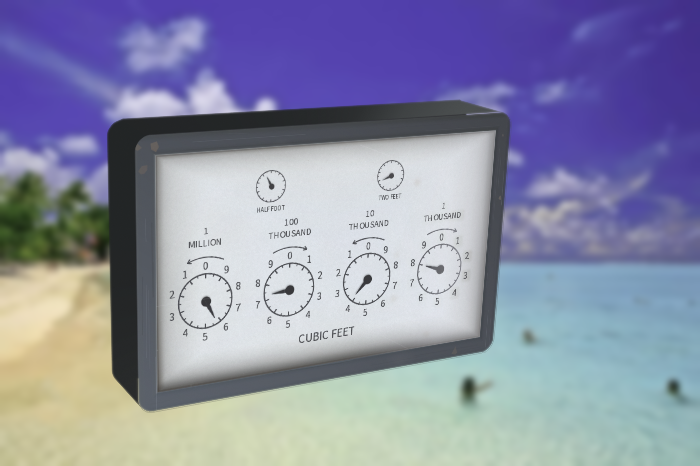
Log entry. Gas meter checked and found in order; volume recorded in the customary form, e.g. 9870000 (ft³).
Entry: 573800 (ft³)
